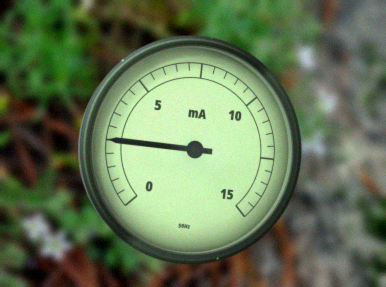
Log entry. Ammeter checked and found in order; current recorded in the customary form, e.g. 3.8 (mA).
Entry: 2.5 (mA)
